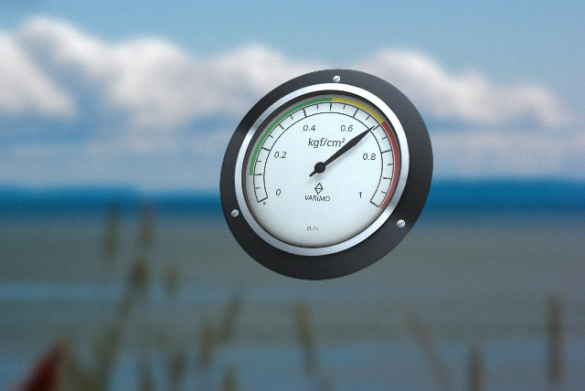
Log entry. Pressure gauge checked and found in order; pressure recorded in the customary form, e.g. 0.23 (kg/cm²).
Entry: 0.7 (kg/cm²)
